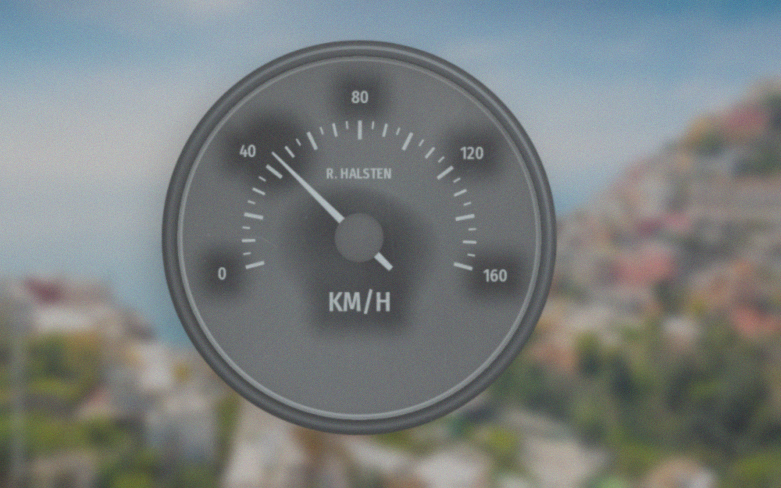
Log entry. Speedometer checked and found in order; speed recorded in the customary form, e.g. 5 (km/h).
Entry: 45 (km/h)
